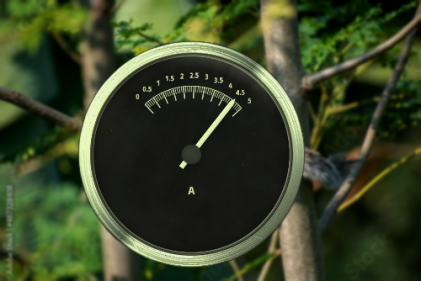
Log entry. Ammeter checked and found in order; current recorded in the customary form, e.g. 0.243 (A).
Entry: 4.5 (A)
